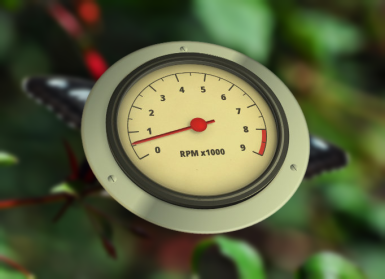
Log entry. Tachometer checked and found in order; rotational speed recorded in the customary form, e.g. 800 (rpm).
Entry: 500 (rpm)
